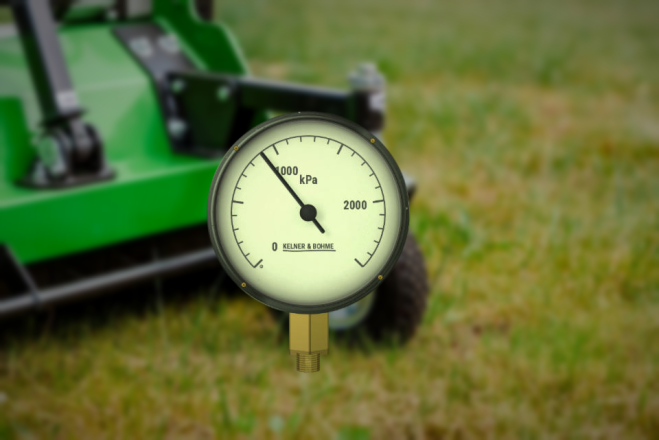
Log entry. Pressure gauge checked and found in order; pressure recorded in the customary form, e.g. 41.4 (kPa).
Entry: 900 (kPa)
